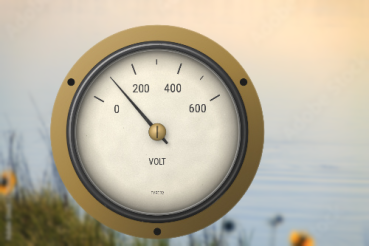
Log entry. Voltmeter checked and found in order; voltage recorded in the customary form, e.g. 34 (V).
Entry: 100 (V)
